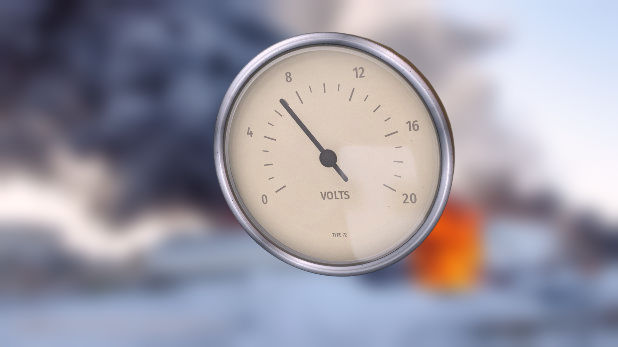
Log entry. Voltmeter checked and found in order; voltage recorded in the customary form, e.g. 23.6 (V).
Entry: 7 (V)
